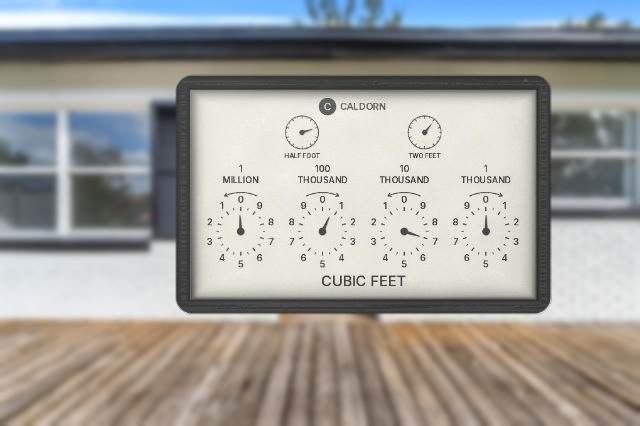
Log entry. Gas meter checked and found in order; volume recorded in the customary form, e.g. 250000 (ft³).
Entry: 7000 (ft³)
